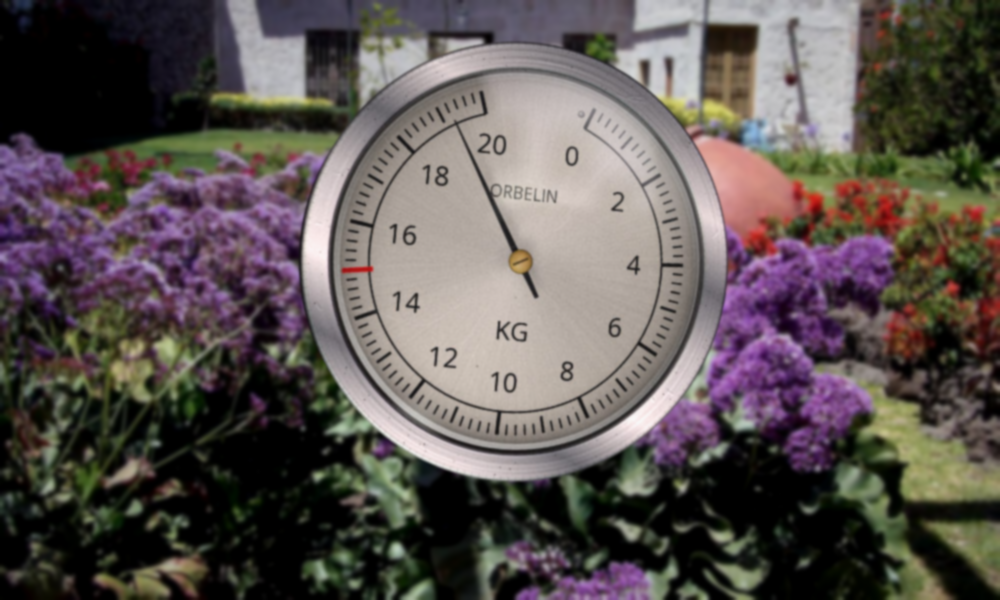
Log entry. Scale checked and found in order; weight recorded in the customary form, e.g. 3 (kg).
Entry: 19.2 (kg)
